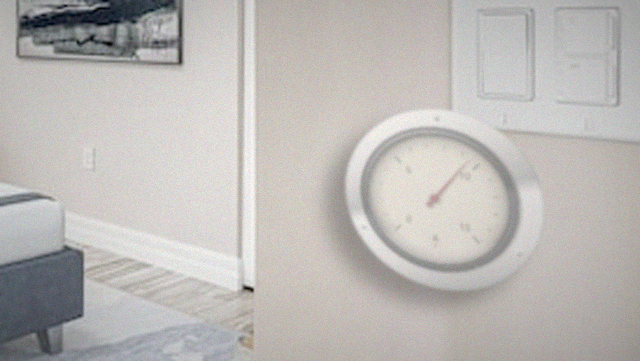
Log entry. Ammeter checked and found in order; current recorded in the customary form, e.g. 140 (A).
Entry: 9.5 (A)
